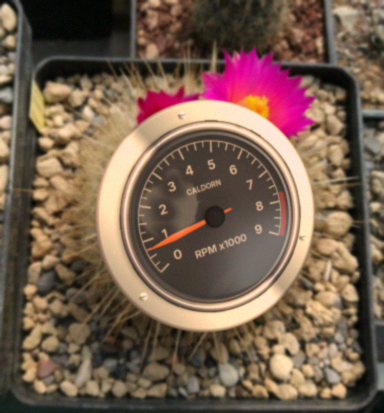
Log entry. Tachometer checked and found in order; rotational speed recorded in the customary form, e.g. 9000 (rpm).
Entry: 750 (rpm)
